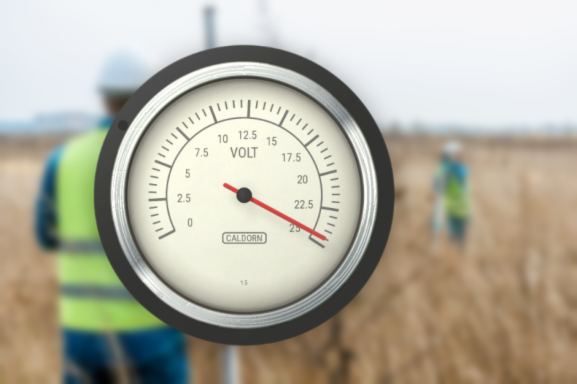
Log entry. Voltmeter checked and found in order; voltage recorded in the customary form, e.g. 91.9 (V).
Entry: 24.5 (V)
